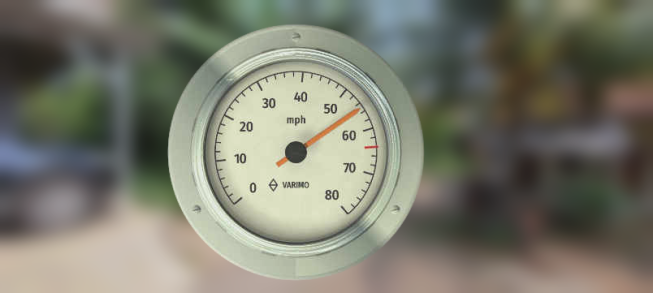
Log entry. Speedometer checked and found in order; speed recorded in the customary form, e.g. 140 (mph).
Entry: 55 (mph)
